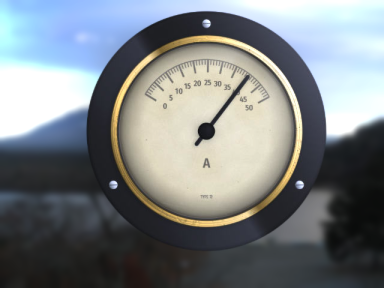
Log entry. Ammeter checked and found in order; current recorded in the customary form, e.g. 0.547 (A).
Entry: 40 (A)
